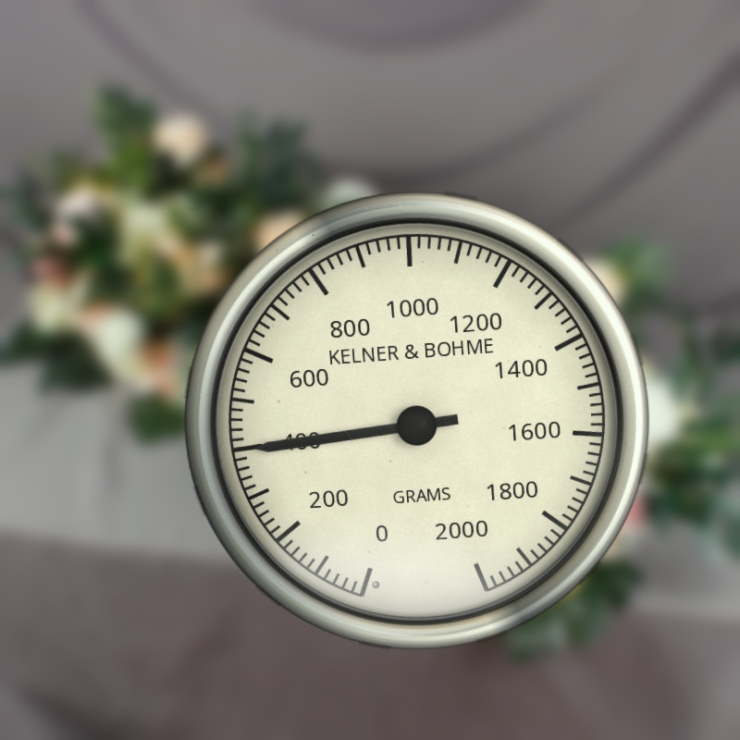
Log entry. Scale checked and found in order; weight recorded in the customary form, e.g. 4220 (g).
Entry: 400 (g)
